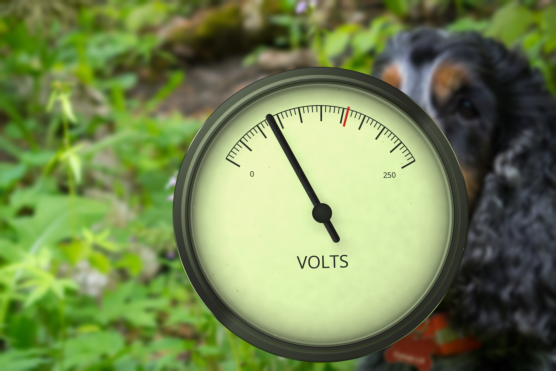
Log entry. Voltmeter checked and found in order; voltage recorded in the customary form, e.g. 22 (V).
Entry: 65 (V)
